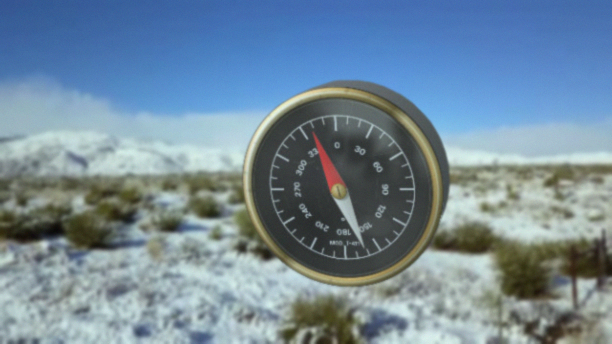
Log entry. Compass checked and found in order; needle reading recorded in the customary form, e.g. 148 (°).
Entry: 340 (°)
